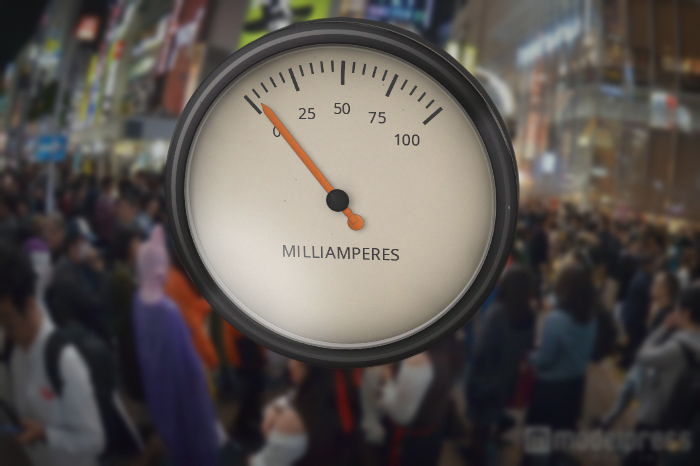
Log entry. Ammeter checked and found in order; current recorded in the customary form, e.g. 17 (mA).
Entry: 5 (mA)
